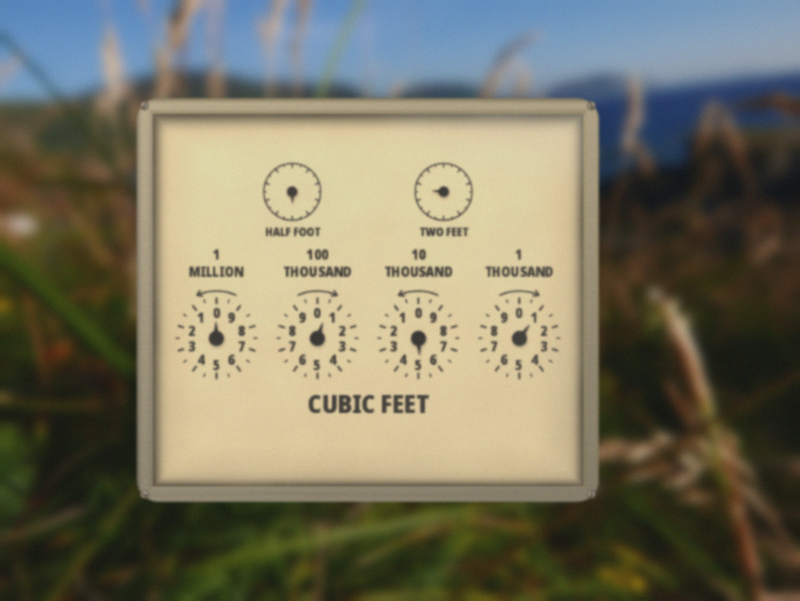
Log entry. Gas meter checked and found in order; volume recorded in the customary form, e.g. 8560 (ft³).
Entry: 5100 (ft³)
